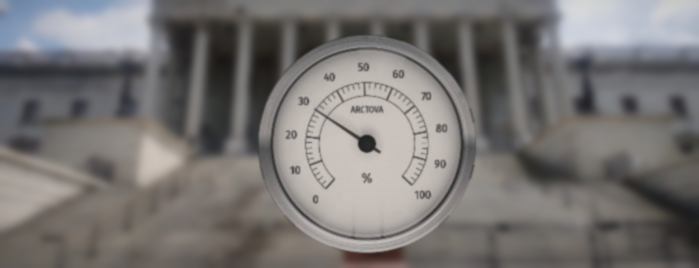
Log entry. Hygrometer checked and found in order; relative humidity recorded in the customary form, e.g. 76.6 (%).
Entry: 30 (%)
